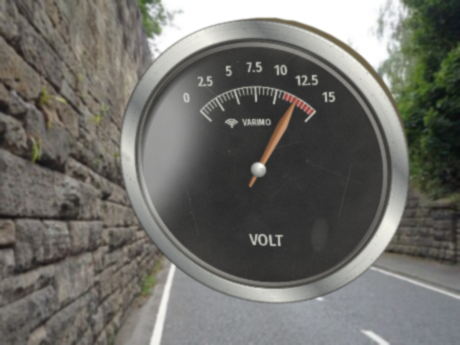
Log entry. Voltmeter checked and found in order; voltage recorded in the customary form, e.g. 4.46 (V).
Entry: 12.5 (V)
